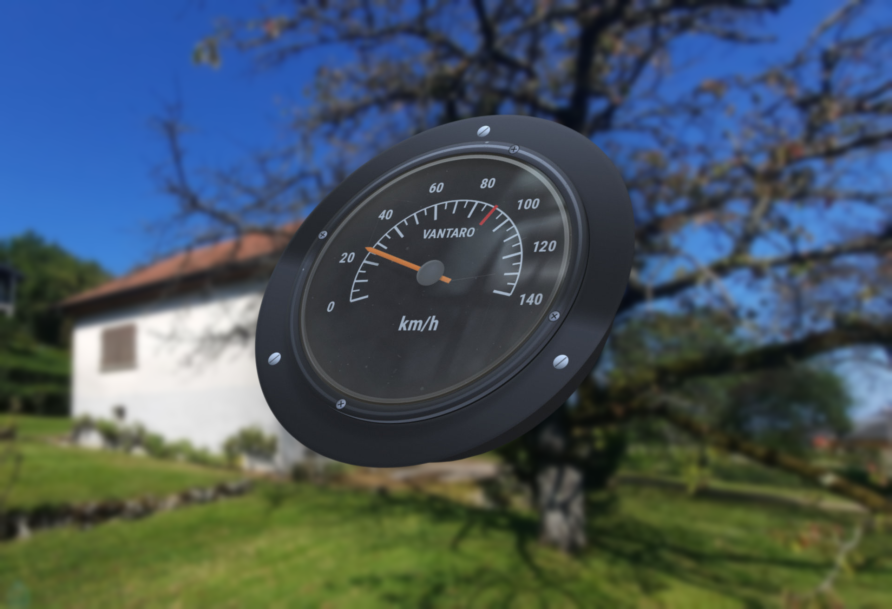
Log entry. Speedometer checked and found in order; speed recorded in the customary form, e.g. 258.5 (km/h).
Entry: 25 (km/h)
